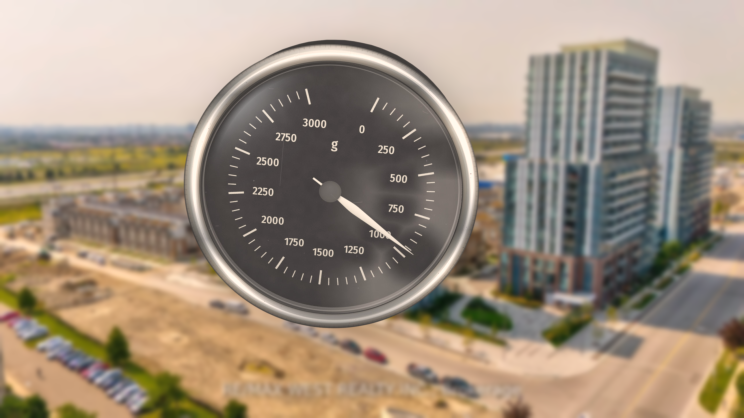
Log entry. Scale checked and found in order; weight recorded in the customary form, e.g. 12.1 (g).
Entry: 950 (g)
